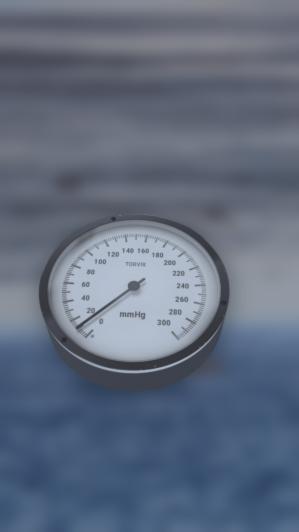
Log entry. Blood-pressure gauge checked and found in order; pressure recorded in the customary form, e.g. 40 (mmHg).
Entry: 10 (mmHg)
